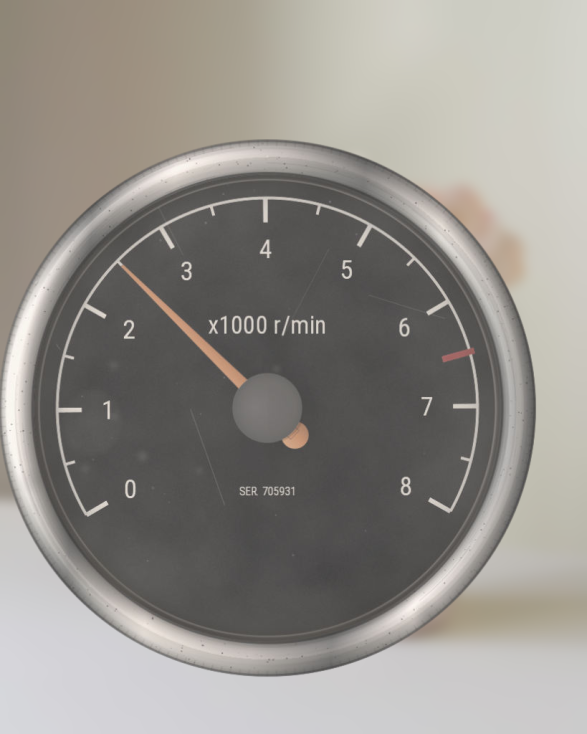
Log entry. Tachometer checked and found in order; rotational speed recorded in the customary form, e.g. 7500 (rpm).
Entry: 2500 (rpm)
